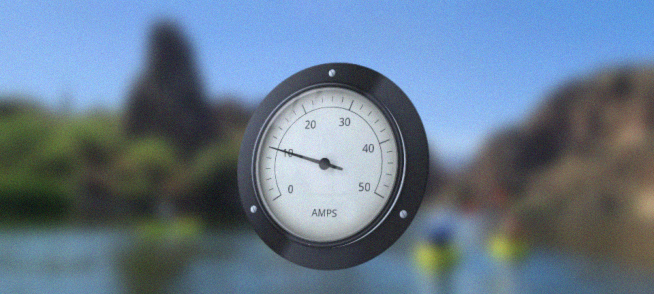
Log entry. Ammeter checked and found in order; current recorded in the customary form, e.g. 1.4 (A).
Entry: 10 (A)
